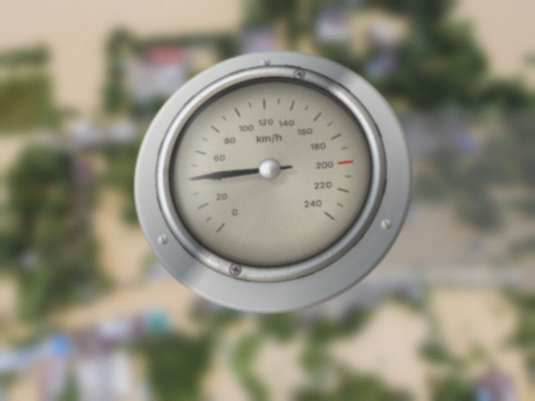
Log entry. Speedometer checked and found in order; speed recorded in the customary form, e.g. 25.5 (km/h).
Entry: 40 (km/h)
